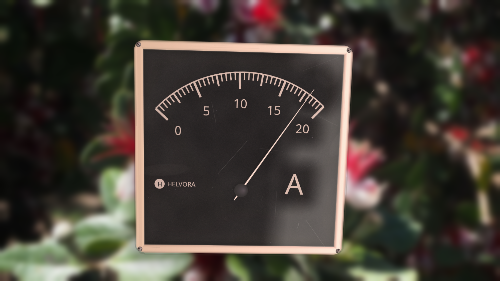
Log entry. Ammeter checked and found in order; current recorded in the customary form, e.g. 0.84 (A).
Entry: 18 (A)
